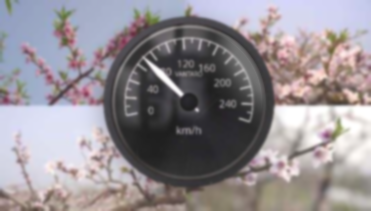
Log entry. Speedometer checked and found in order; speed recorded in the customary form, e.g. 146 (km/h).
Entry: 70 (km/h)
